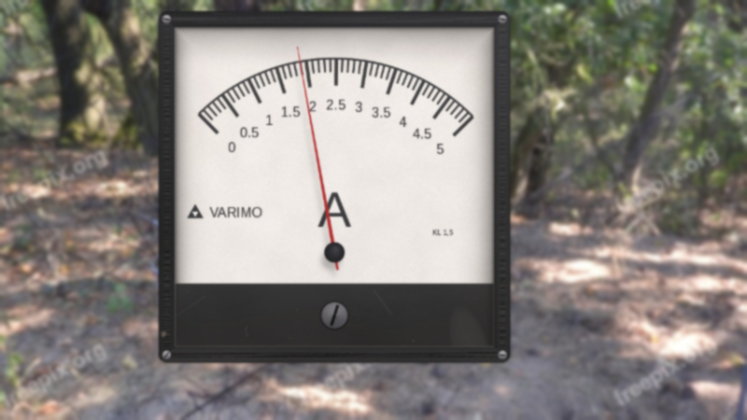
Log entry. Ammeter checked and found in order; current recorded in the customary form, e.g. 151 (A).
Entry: 1.9 (A)
